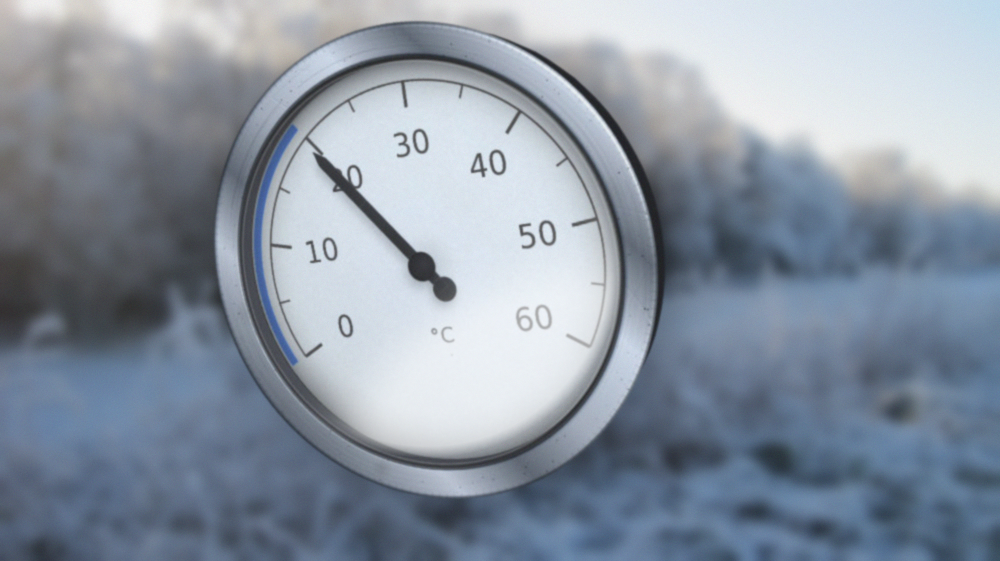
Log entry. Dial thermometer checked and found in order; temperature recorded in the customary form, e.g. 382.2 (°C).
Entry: 20 (°C)
